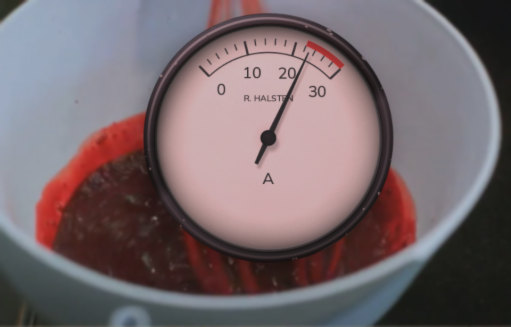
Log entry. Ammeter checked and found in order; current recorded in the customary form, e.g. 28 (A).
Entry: 23 (A)
